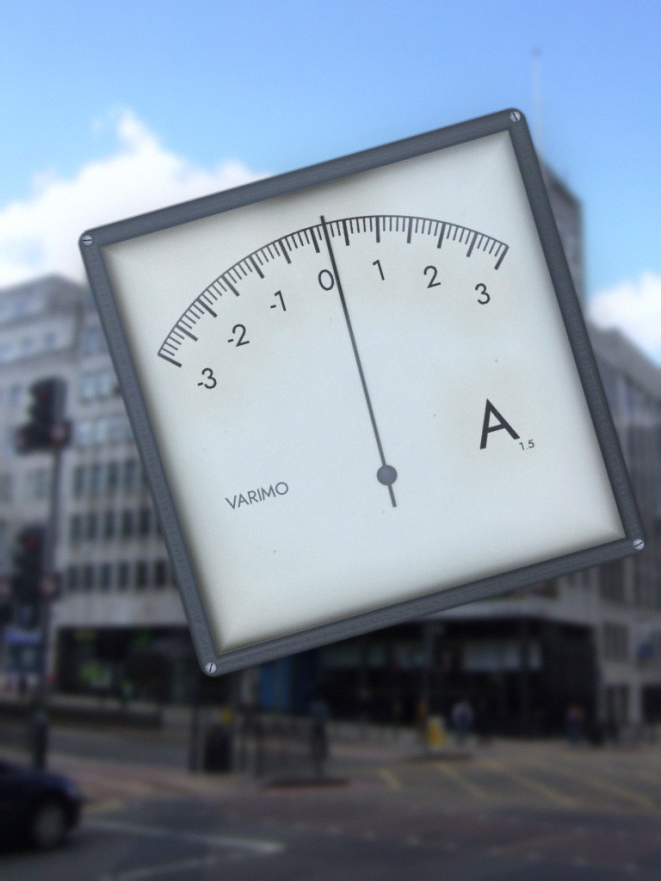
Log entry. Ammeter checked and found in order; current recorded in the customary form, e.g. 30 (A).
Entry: 0.2 (A)
